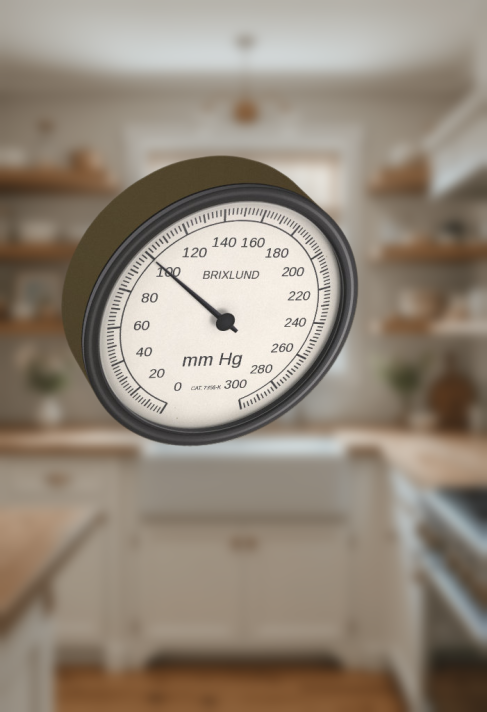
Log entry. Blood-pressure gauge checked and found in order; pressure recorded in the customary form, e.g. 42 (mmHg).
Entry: 100 (mmHg)
